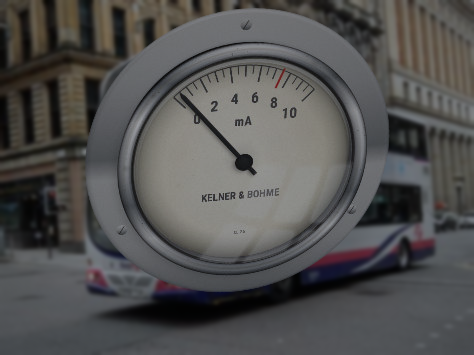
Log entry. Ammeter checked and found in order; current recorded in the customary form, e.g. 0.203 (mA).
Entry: 0.5 (mA)
